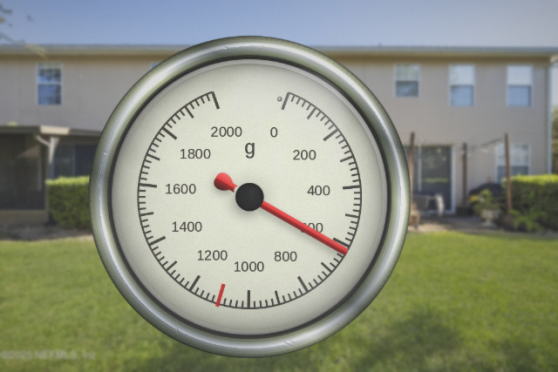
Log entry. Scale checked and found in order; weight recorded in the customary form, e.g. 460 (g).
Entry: 620 (g)
